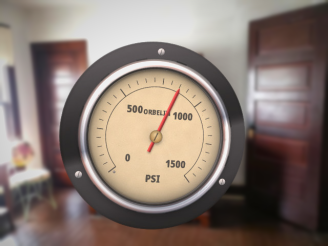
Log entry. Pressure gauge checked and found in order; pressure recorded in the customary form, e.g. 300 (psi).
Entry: 850 (psi)
